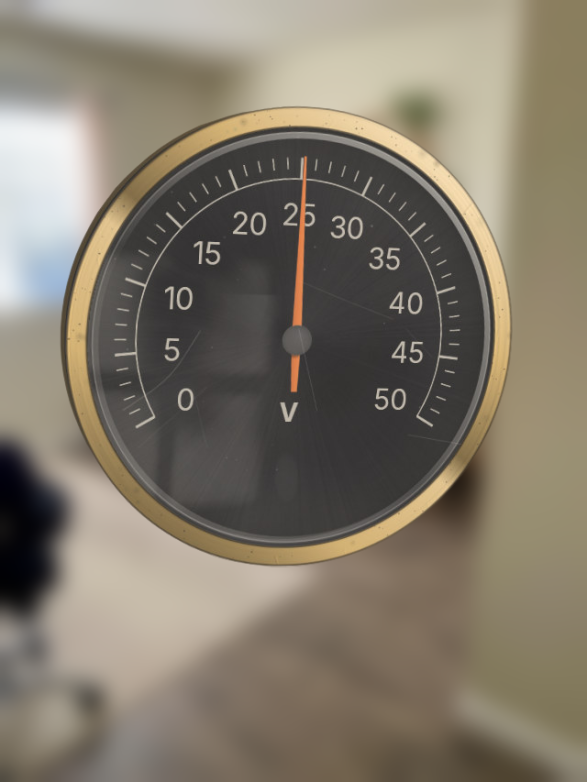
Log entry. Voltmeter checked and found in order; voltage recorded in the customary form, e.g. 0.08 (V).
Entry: 25 (V)
